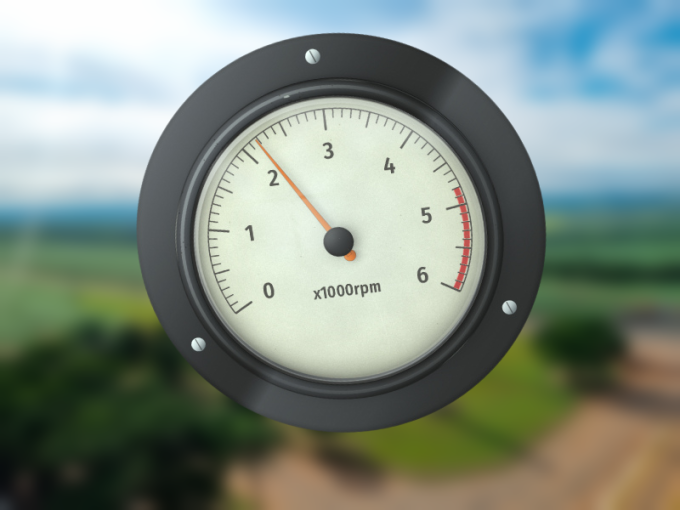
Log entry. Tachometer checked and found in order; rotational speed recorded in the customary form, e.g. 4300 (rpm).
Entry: 2200 (rpm)
